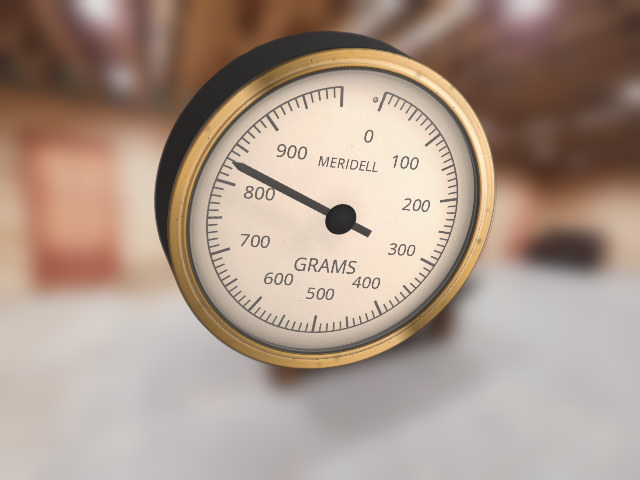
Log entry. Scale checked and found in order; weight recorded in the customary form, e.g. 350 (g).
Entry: 830 (g)
